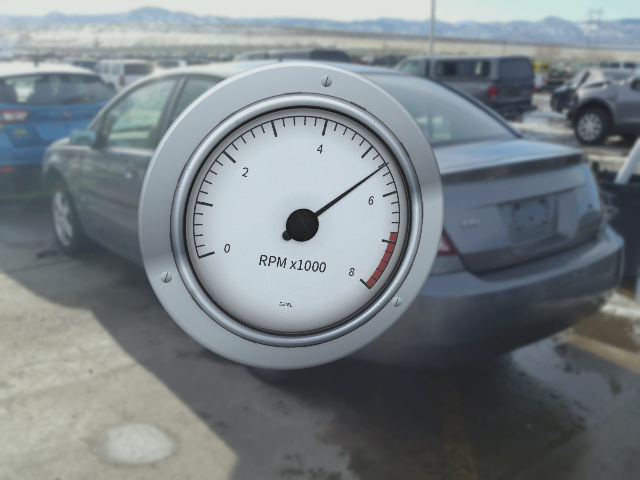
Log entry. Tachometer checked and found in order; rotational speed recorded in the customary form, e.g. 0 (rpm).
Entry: 5400 (rpm)
